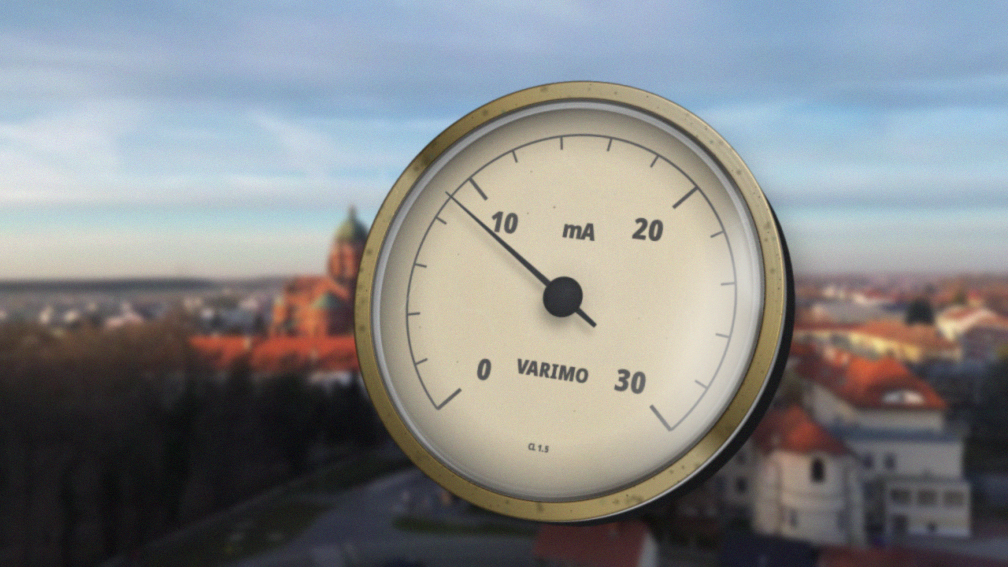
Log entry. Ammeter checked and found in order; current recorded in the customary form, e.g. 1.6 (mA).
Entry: 9 (mA)
